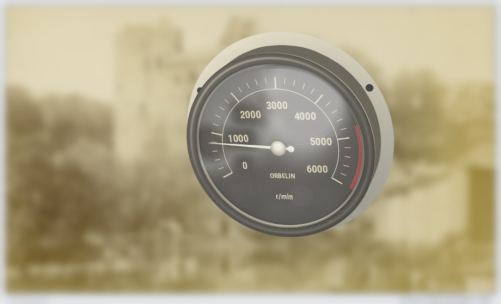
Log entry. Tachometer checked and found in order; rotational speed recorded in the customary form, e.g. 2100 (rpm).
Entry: 800 (rpm)
